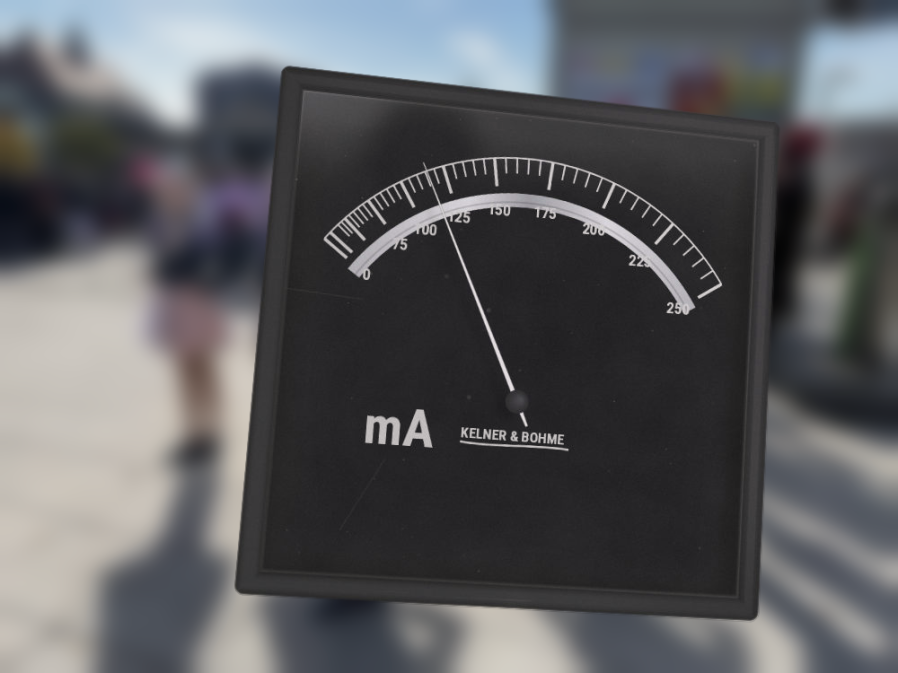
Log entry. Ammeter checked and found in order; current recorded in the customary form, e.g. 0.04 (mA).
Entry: 115 (mA)
